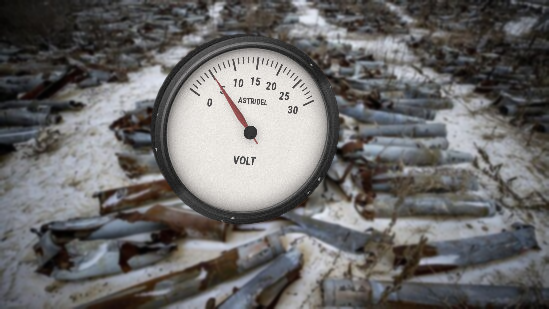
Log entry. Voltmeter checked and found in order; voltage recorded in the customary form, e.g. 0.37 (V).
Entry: 5 (V)
